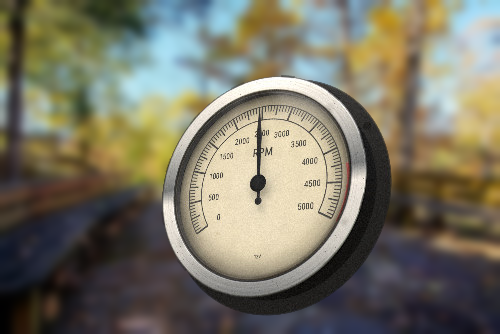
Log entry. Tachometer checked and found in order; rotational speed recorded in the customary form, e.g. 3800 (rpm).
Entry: 2500 (rpm)
